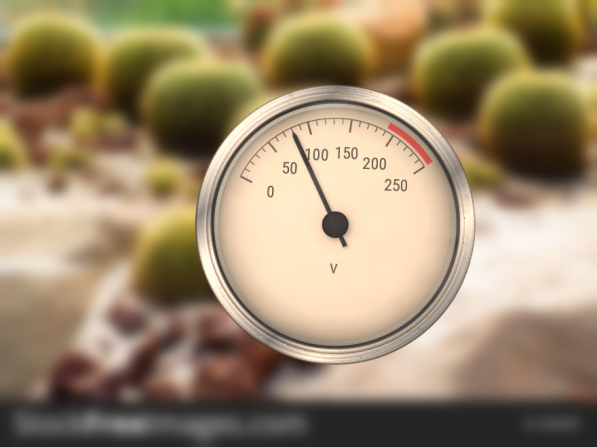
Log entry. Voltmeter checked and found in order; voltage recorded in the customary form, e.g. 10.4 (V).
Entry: 80 (V)
